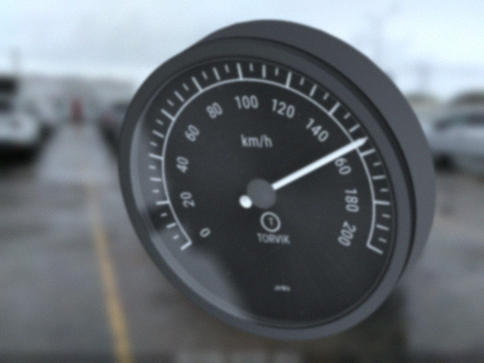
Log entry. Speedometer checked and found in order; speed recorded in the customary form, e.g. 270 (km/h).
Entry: 155 (km/h)
